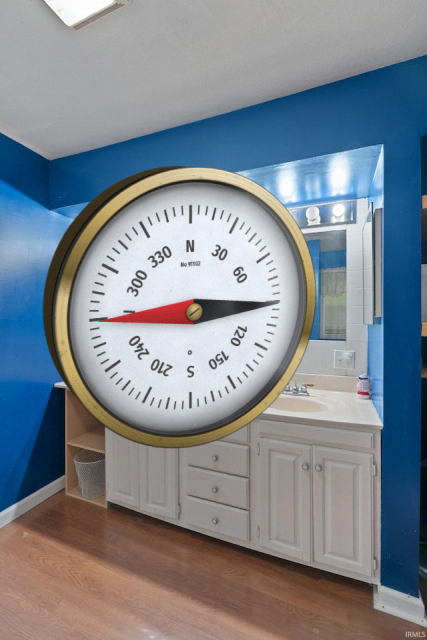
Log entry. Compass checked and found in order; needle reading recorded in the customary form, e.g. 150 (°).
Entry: 270 (°)
